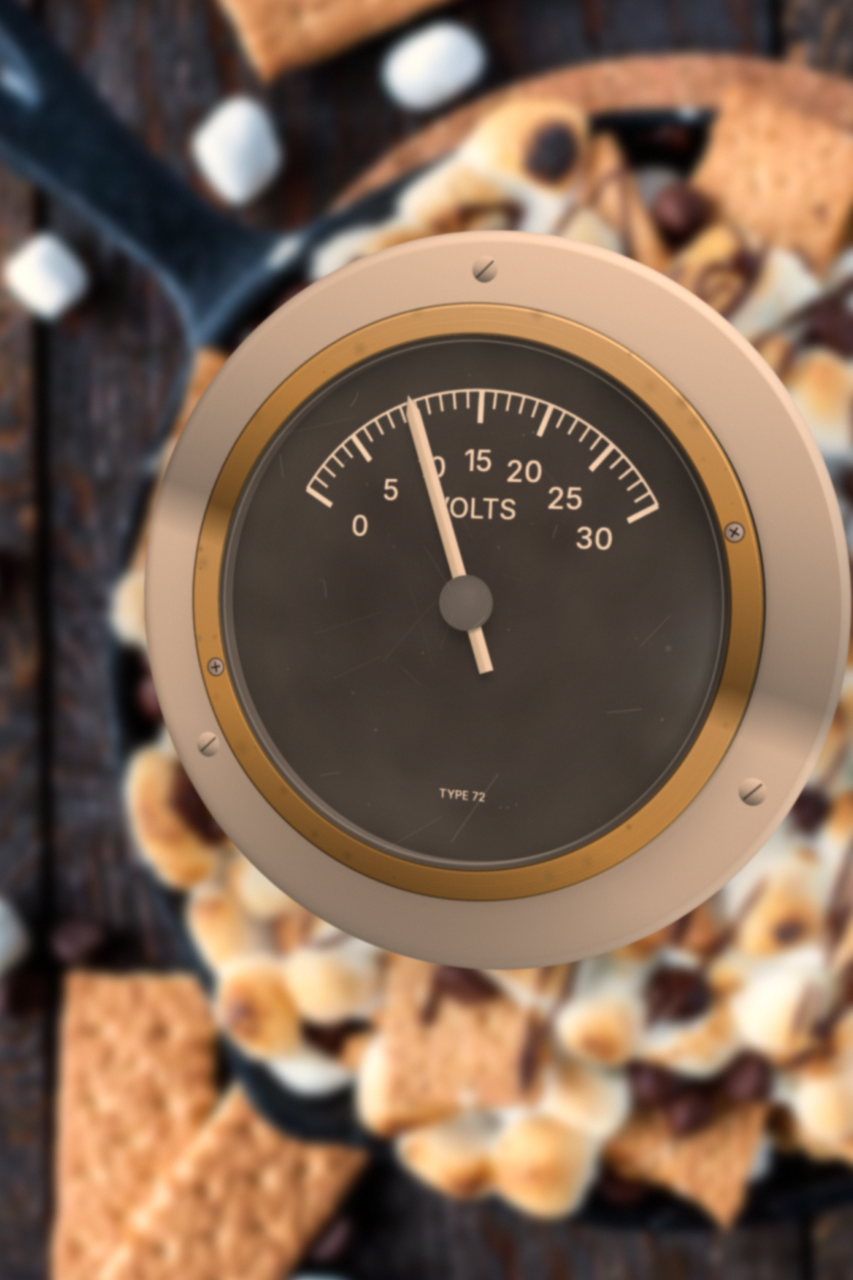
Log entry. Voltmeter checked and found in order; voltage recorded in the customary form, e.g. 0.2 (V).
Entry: 10 (V)
